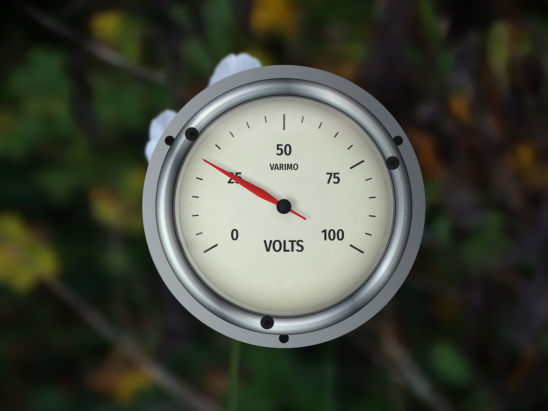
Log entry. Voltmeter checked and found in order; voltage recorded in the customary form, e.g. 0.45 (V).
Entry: 25 (V)
